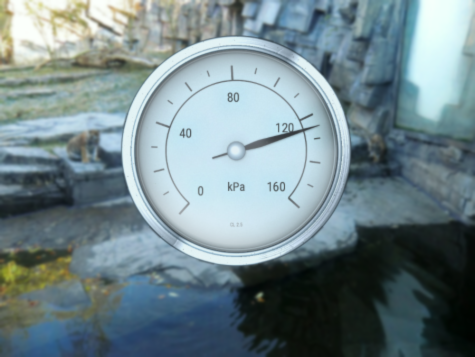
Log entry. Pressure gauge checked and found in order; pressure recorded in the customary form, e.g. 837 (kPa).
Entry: 125 (kPa)
